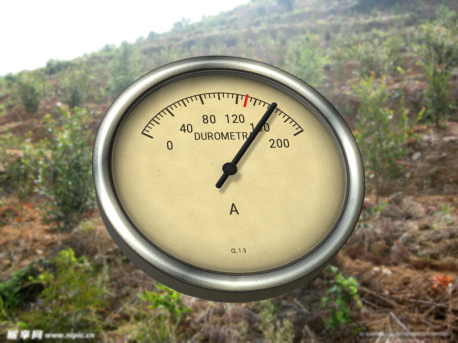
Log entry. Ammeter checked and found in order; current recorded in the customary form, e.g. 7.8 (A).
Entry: 160 (A)
